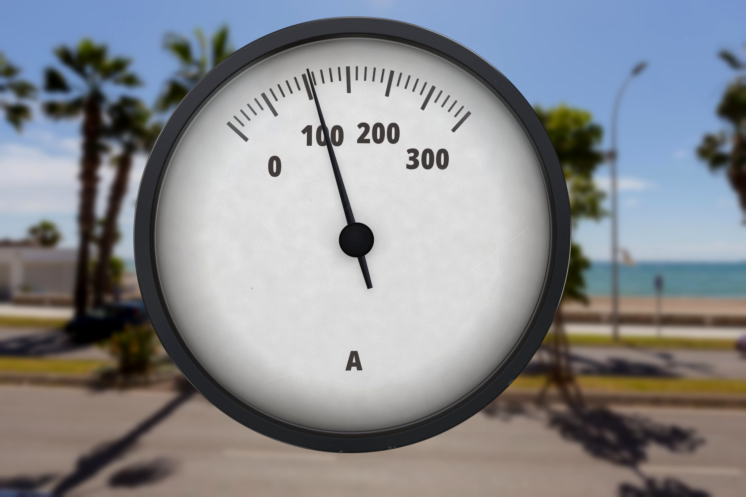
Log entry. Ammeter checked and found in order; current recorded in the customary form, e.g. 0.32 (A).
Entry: 105 (A)
